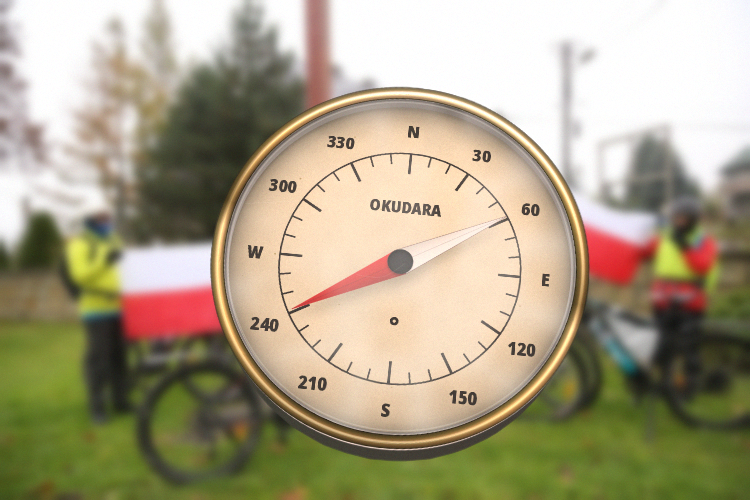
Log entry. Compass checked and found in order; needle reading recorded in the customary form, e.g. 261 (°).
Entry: 240 (°)
